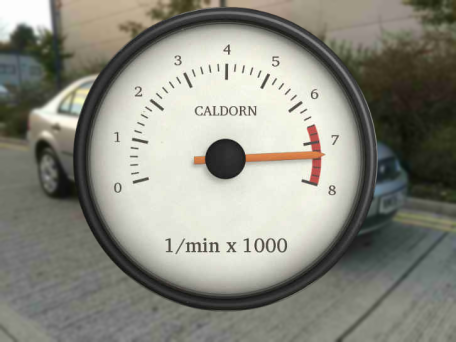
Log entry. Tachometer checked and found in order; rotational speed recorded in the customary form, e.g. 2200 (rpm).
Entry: 7300 (rpm)
